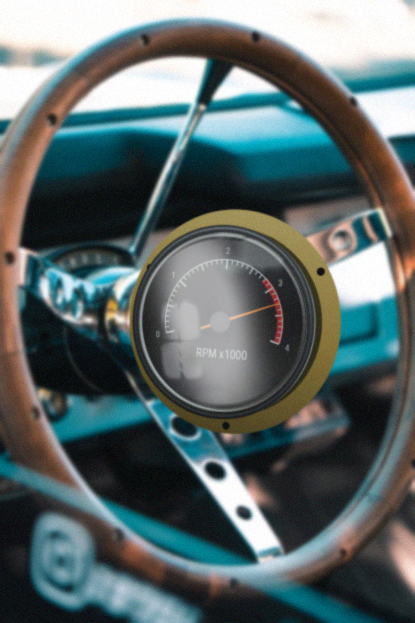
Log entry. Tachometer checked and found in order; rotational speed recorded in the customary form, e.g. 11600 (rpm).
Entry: 3300 (rpm)
